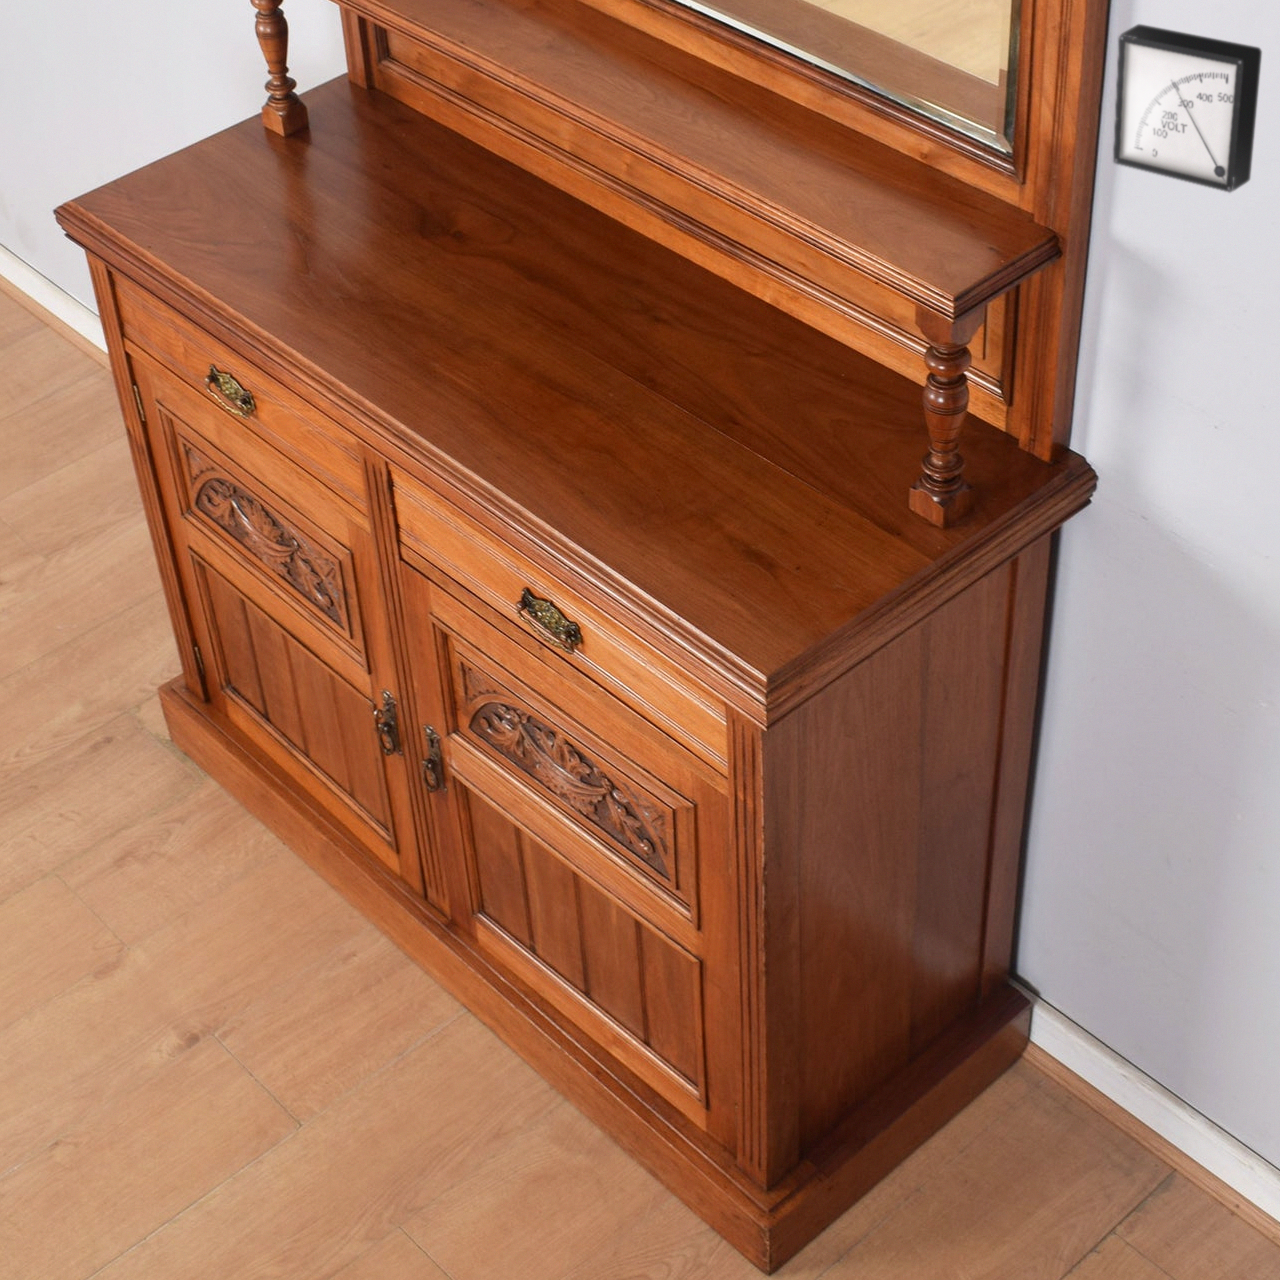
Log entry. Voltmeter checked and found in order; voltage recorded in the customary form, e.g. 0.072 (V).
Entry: 300 (V)
